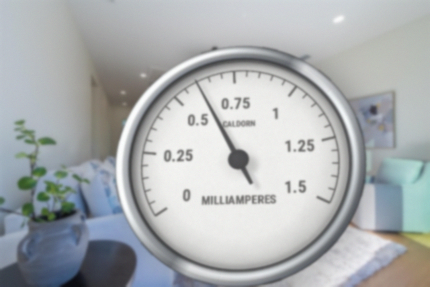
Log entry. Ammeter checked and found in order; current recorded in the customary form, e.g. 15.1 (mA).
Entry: 0.6 (mA)
